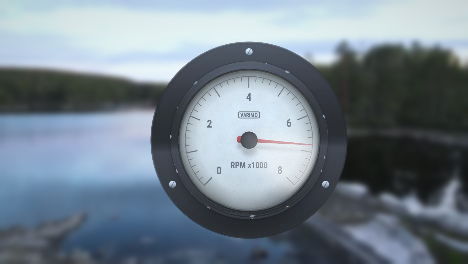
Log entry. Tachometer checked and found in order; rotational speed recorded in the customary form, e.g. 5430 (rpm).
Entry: 6800 (rpm)
